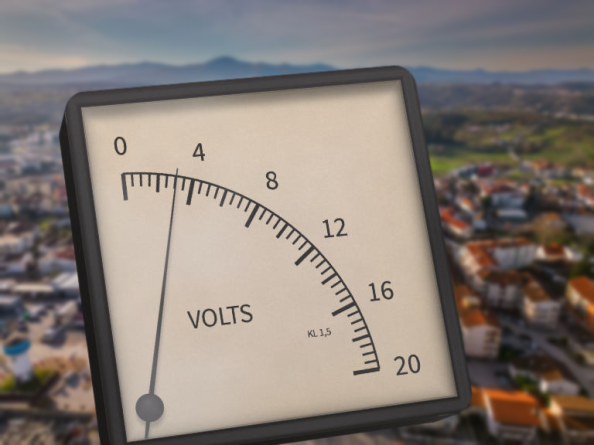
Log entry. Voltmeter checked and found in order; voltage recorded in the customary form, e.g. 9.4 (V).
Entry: 3 (V)
